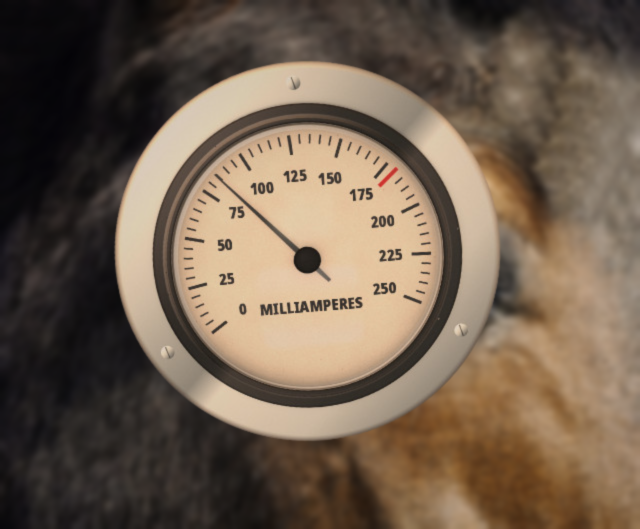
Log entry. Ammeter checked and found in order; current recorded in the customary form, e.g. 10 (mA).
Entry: 85 (mA)
